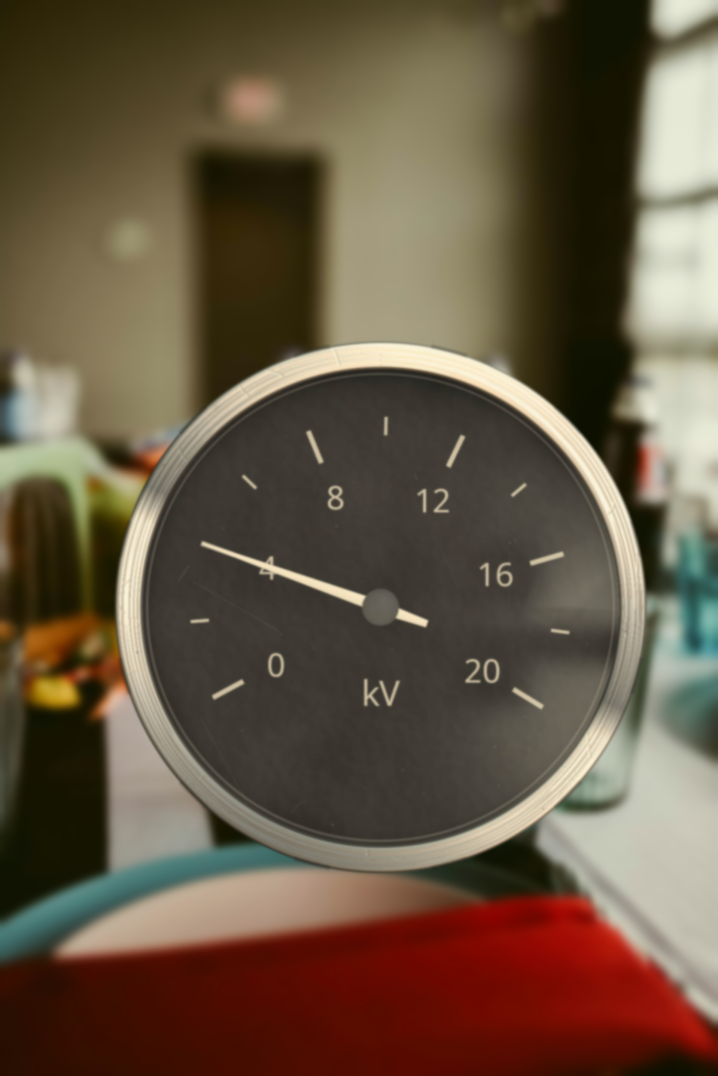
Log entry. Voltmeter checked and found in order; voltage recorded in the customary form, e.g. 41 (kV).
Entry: 4 (kV)
